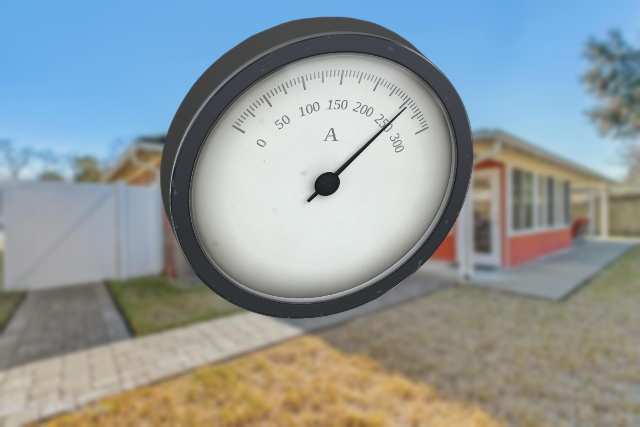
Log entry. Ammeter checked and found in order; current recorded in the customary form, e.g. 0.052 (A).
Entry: 250 (A)
